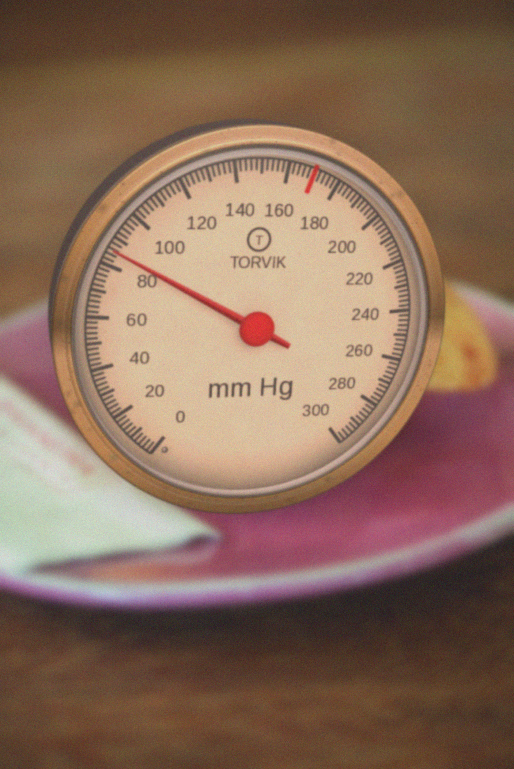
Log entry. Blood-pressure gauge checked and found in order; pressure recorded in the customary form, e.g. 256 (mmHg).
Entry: 86 (mmHg)
